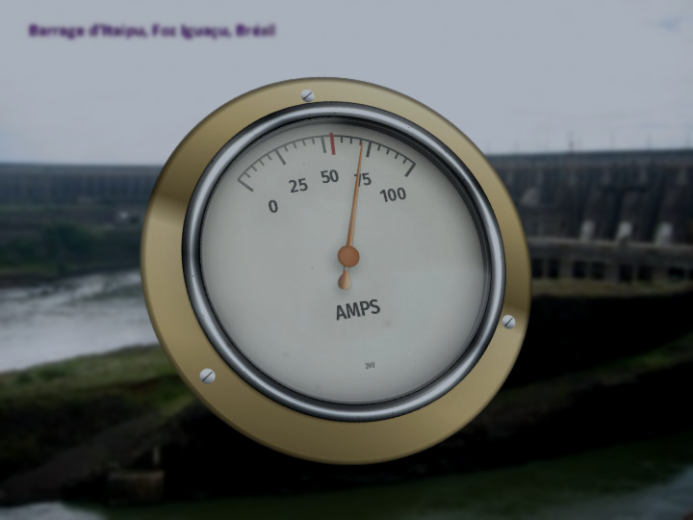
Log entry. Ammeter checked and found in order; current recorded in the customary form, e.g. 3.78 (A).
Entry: 70 (A)
